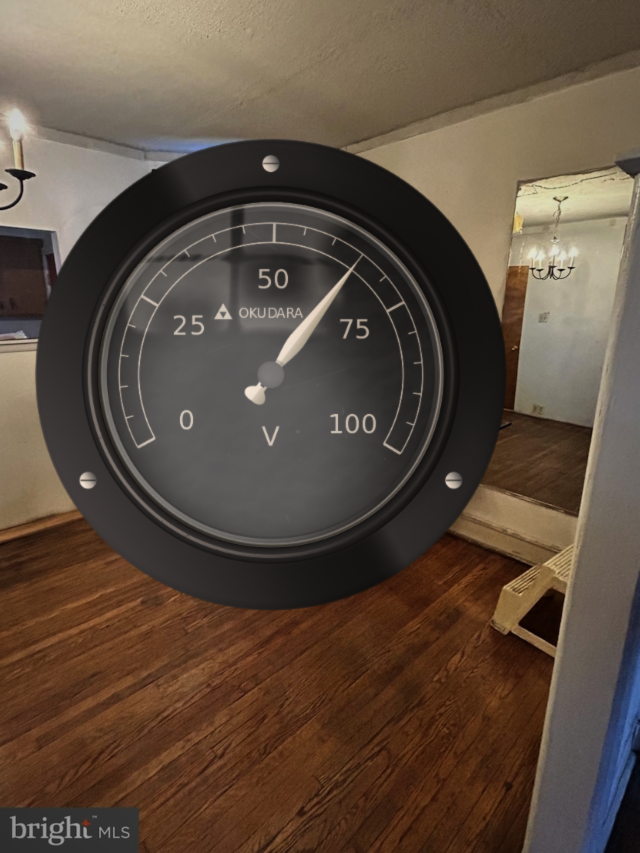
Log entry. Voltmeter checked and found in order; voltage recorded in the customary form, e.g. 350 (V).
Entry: 65 (V)
